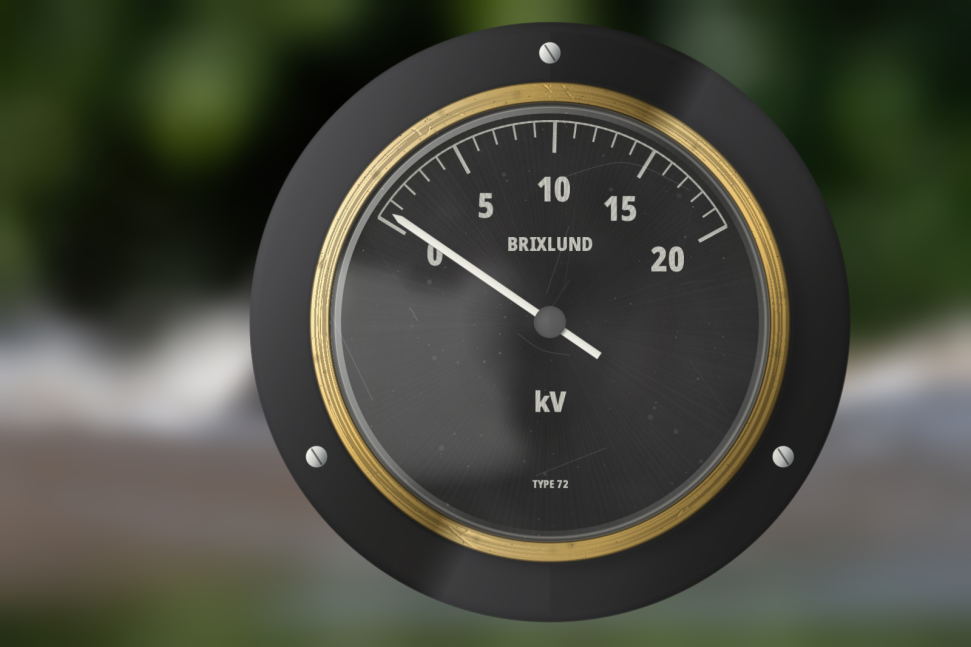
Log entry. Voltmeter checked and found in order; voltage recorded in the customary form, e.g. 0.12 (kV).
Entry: 0.5 (kV)
